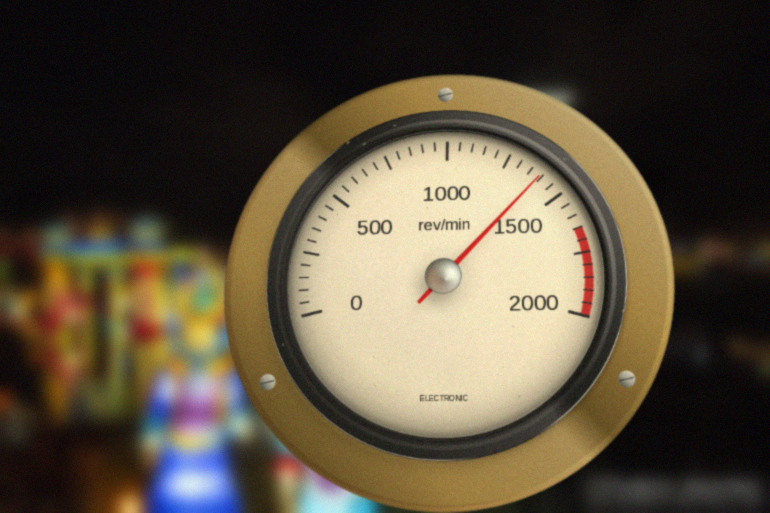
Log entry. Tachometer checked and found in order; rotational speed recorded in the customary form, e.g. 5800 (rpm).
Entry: 1400 (rpm)
